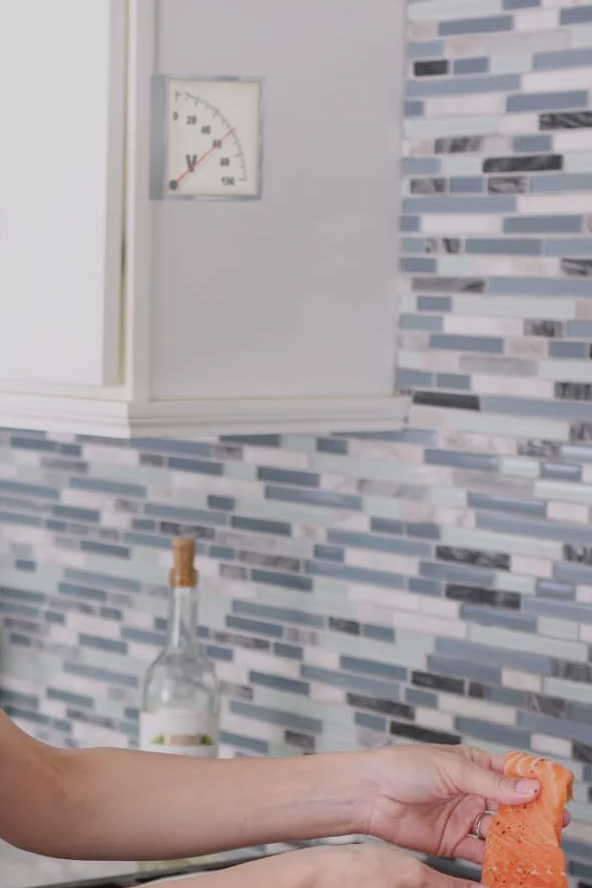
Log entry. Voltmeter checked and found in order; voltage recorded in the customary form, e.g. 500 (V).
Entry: 60 (V)
